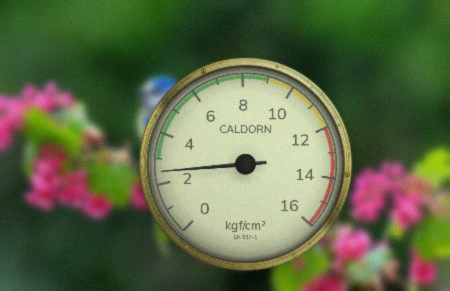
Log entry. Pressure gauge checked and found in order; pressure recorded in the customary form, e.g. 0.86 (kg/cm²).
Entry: 2.5 (kg/cm²)
